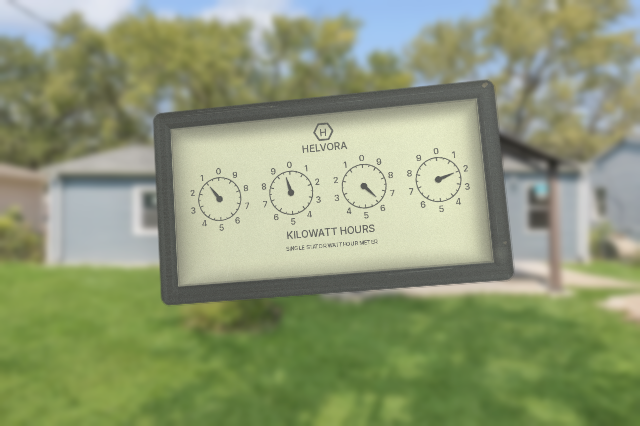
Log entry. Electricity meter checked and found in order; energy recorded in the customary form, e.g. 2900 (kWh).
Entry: 962 (kWh)
